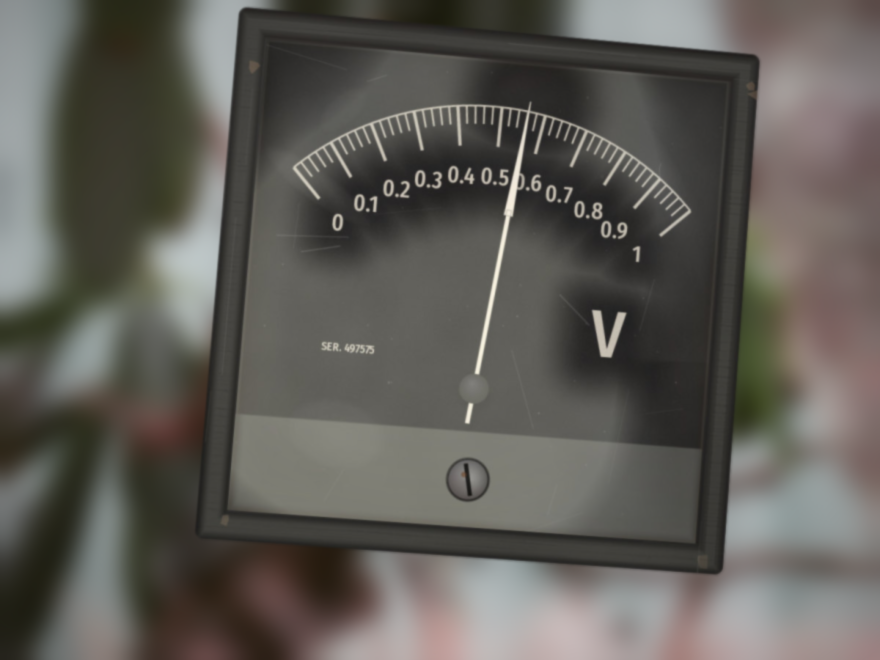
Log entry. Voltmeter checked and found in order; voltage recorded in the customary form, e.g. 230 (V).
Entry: 0.56 (V)
